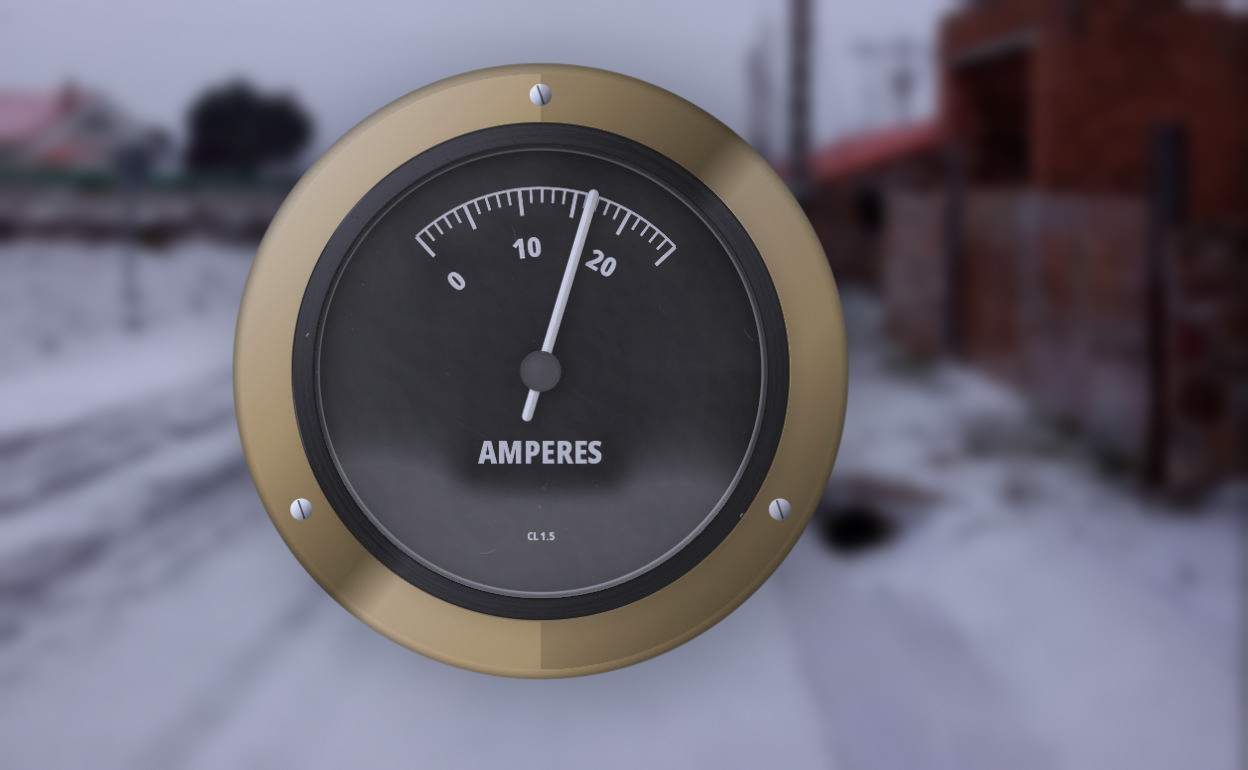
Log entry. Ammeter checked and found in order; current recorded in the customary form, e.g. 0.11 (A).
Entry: 16.5 (A)
